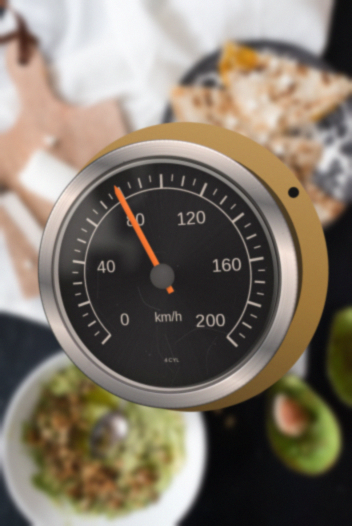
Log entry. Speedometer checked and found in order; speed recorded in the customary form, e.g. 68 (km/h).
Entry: 80 (km/h)
